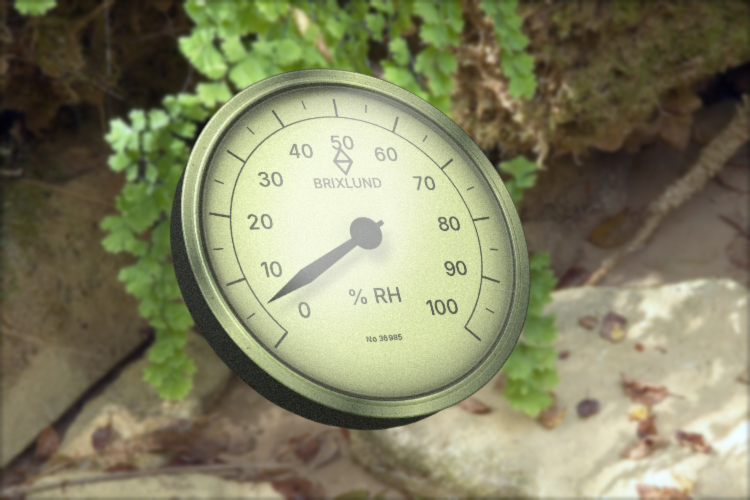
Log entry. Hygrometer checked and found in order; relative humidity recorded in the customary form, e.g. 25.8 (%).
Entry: 5 (%)
